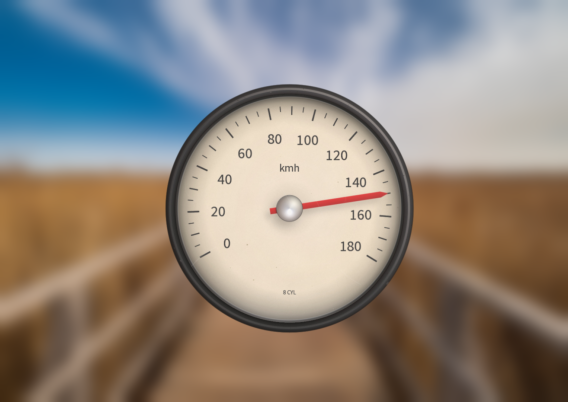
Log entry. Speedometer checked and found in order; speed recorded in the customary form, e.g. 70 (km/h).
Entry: 150 (km/h)
